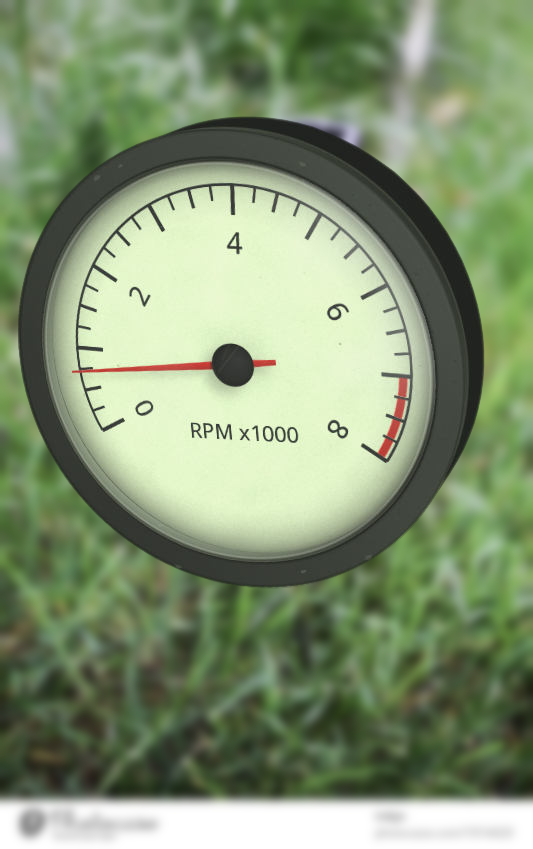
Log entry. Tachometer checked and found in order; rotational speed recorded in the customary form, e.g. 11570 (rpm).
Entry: 750 (rpm)
